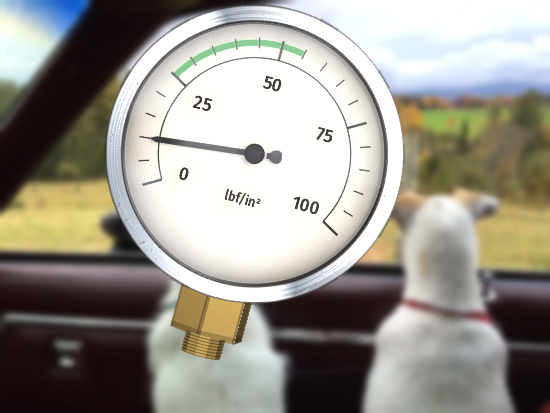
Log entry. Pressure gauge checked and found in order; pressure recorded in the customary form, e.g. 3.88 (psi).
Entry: 10 (psi)
